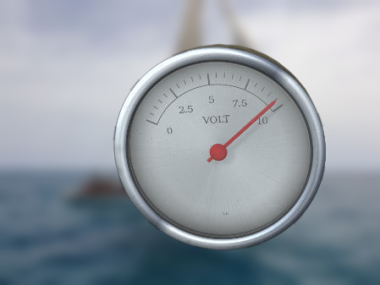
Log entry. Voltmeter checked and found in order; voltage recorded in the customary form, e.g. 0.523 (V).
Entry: 9.5 (V)
